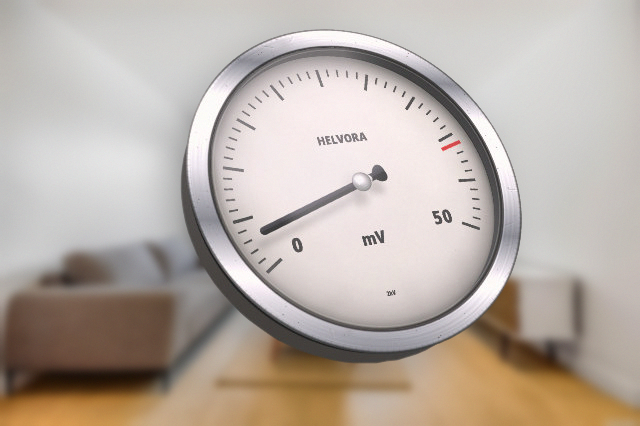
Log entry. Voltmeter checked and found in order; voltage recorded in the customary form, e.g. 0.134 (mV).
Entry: 3 (mV)
